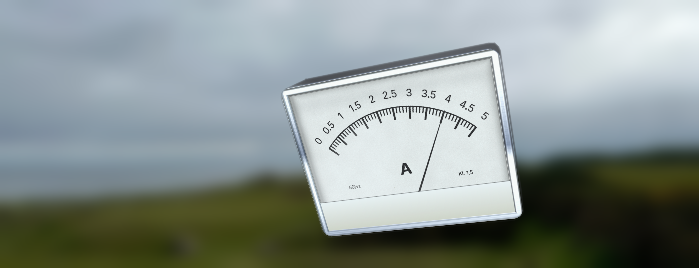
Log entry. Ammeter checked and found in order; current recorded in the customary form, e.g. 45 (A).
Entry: 4 (A)
